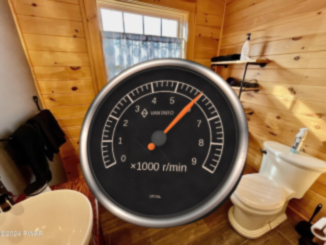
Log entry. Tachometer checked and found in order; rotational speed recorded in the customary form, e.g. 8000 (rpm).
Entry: 6000 (rpm)
